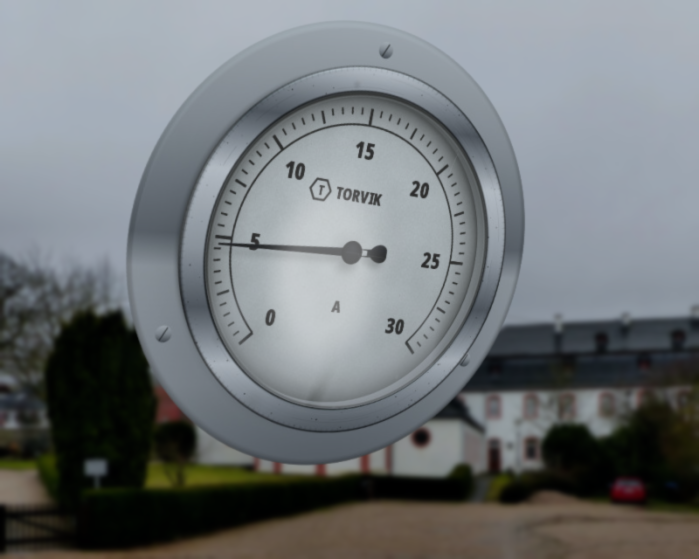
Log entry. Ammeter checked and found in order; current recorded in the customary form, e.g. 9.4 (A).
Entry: 4.75 (A)
